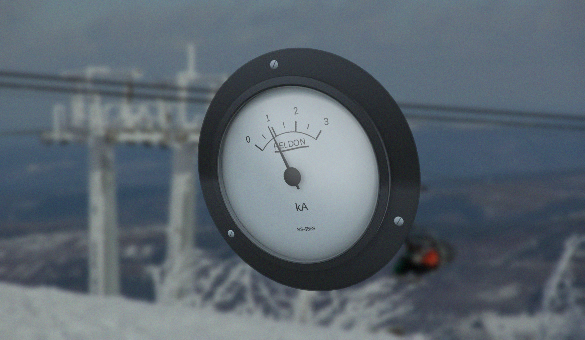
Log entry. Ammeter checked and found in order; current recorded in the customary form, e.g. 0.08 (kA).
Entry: 1 (kA)
